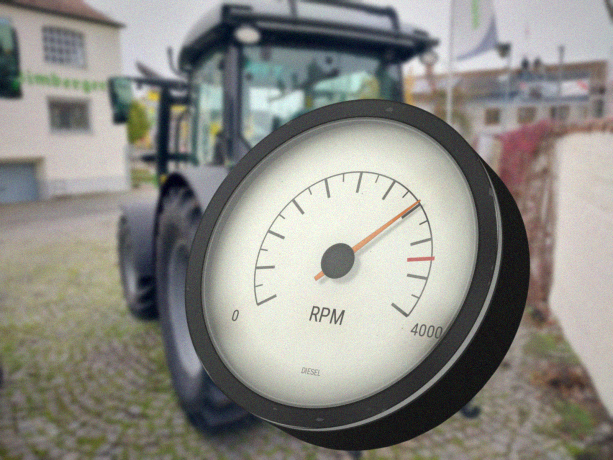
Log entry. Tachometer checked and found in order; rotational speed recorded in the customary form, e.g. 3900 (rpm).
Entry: 2800 (rpm)
